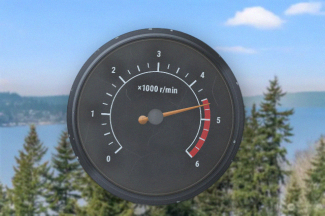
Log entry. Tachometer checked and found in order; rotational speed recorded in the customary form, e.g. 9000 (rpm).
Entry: 4625 (rpm)
